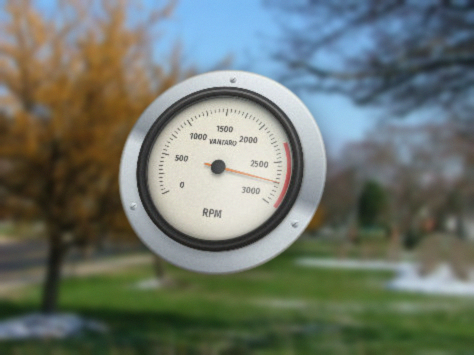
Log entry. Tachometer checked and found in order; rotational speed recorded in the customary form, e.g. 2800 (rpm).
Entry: 2750 (rpm)
